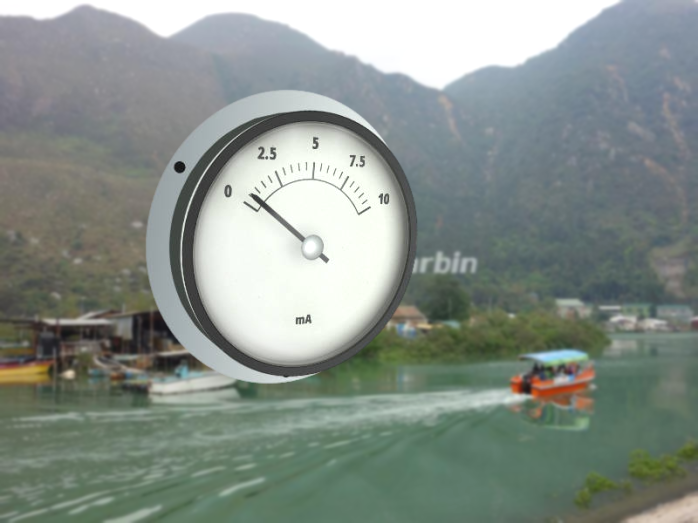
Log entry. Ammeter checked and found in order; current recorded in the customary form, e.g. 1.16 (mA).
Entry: 0.5 (mA)
